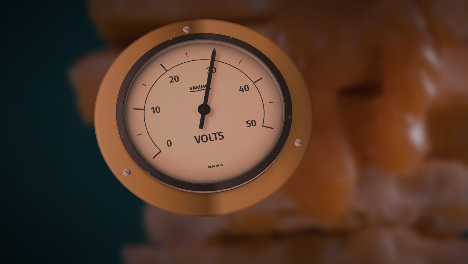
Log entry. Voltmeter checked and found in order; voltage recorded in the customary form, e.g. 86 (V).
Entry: 30 (V)
